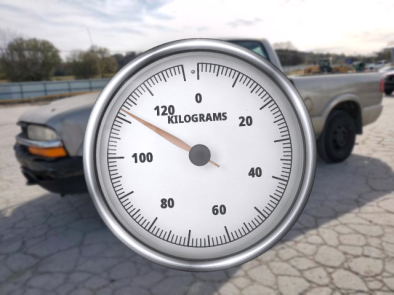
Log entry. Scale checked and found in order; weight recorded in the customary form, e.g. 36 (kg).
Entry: 112 (kg)
